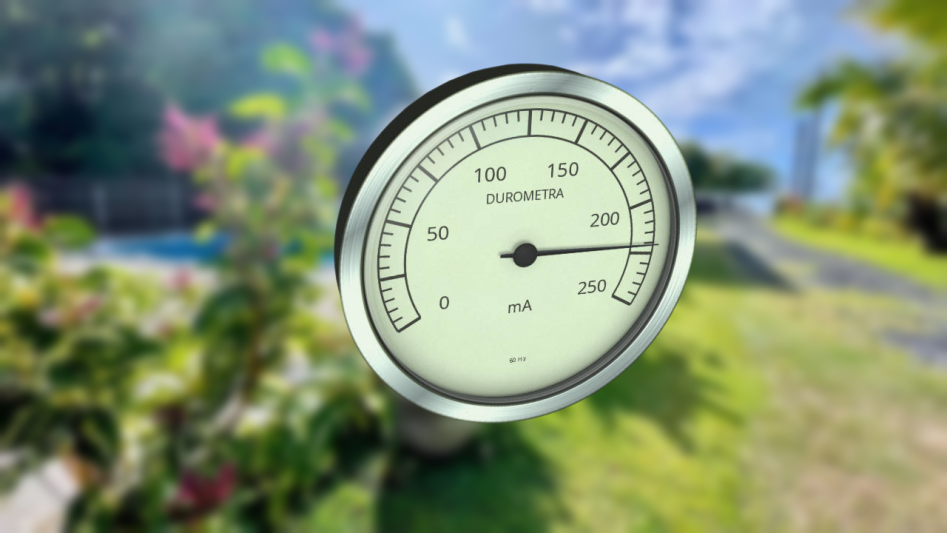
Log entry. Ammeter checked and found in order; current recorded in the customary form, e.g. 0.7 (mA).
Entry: 220 (mA)
